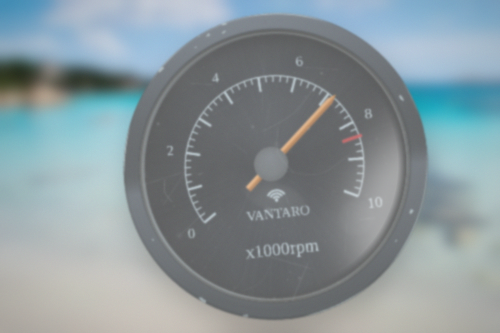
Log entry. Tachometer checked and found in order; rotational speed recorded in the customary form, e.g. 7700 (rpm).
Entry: 7200 (rpm)
